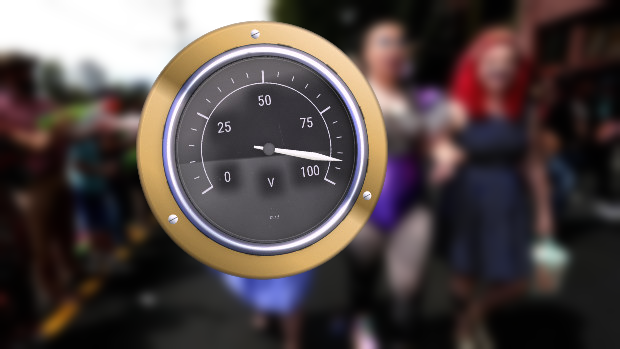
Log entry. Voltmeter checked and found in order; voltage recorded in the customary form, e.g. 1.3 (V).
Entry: 92.5 (V)
